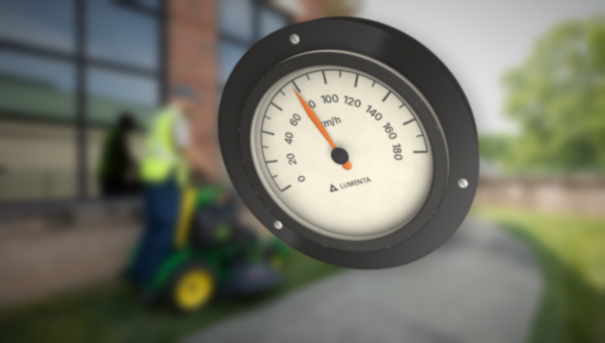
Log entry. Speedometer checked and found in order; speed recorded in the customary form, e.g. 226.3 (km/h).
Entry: 80 (km/h)
